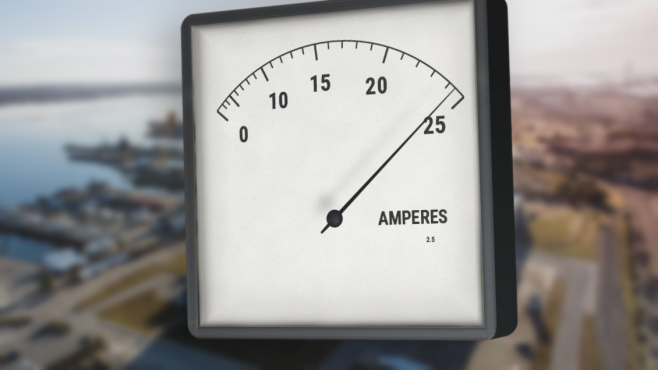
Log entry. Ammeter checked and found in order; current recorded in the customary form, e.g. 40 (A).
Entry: 24.5 (A)
